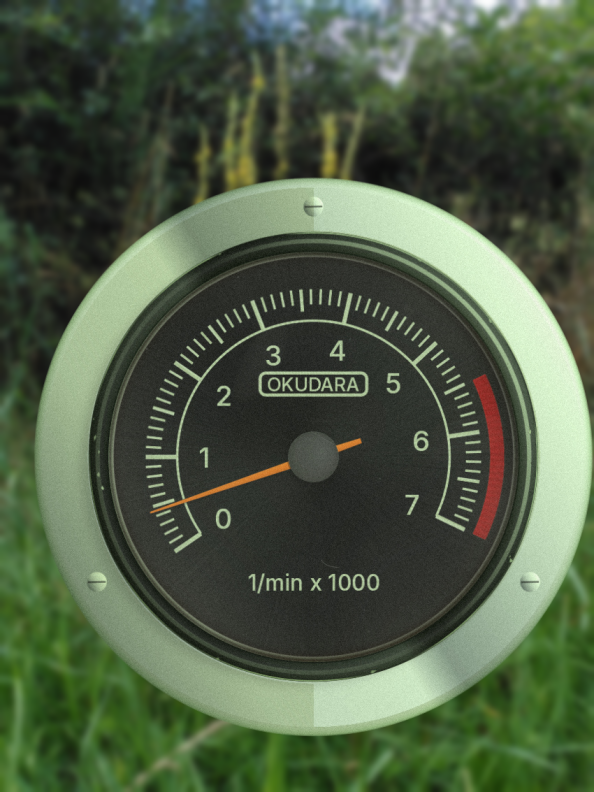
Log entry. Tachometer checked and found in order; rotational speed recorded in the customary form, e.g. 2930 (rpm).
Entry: 450 (rpm)
